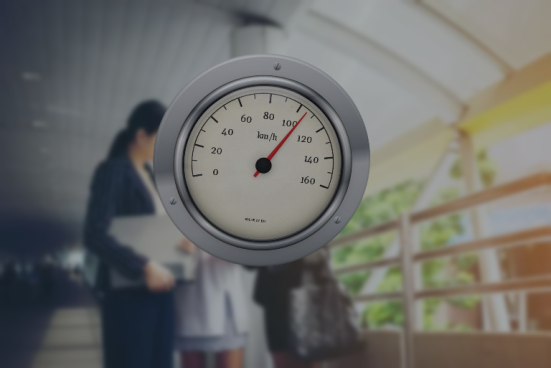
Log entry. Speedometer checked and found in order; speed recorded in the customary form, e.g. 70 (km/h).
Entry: 105 (km/h)
